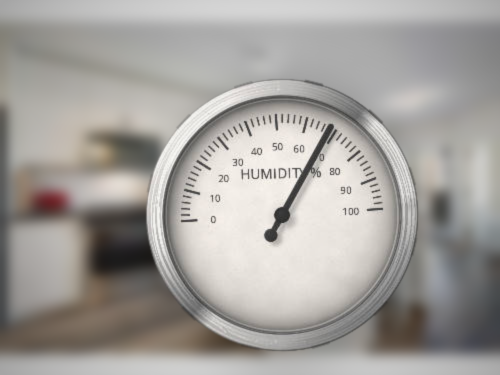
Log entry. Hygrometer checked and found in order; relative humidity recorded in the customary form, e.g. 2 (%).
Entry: 68 (%)
